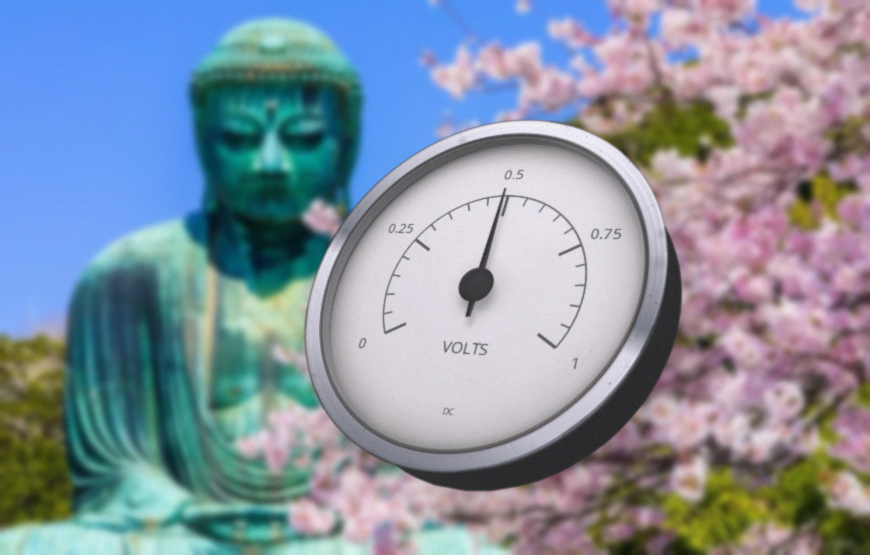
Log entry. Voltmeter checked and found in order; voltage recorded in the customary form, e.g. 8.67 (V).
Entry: 0.5 (V)
